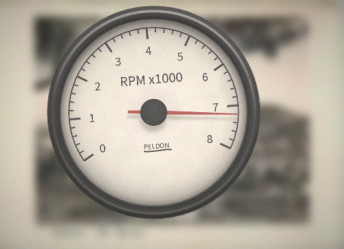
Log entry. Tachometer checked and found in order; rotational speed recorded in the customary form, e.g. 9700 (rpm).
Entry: 7200 (rpm)
